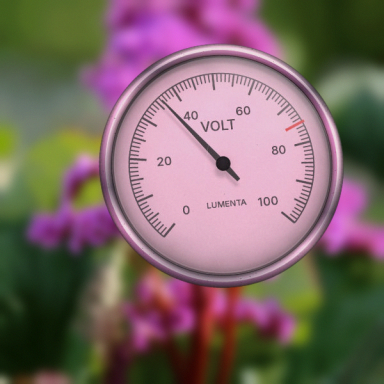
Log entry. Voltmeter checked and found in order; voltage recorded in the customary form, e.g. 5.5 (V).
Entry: 36 (V)
